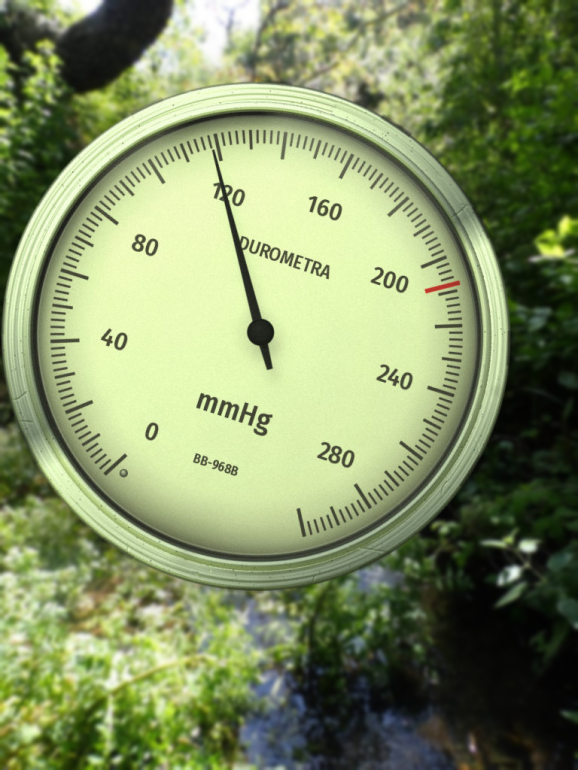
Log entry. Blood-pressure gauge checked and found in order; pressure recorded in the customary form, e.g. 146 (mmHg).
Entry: 118 (mmHg)
